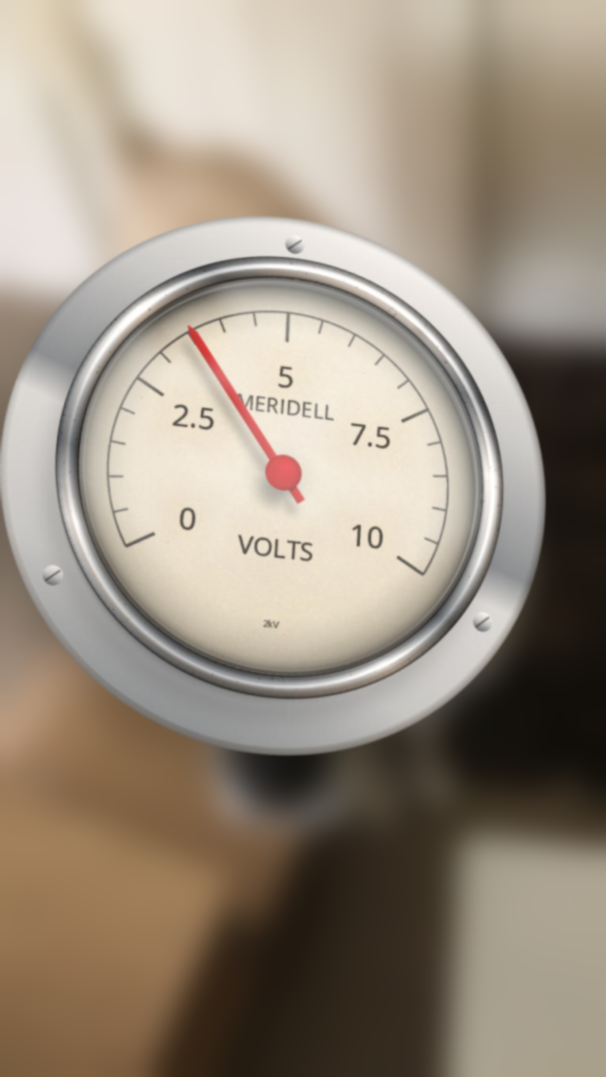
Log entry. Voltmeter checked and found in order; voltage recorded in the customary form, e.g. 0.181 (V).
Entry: 3.5 (V)
